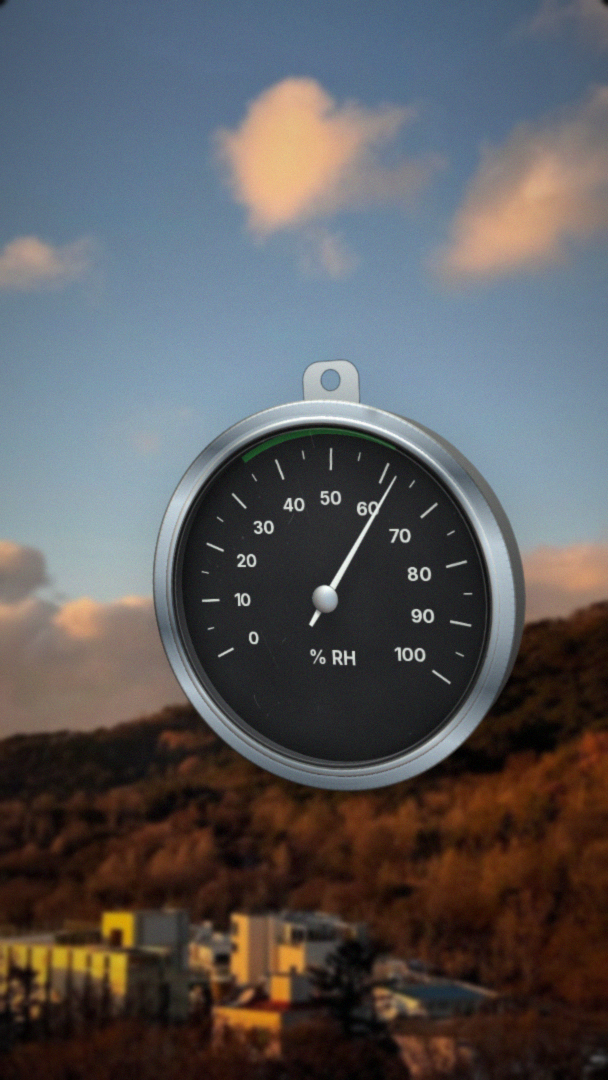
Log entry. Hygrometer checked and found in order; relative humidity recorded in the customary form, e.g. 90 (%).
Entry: 62.5 (%)
